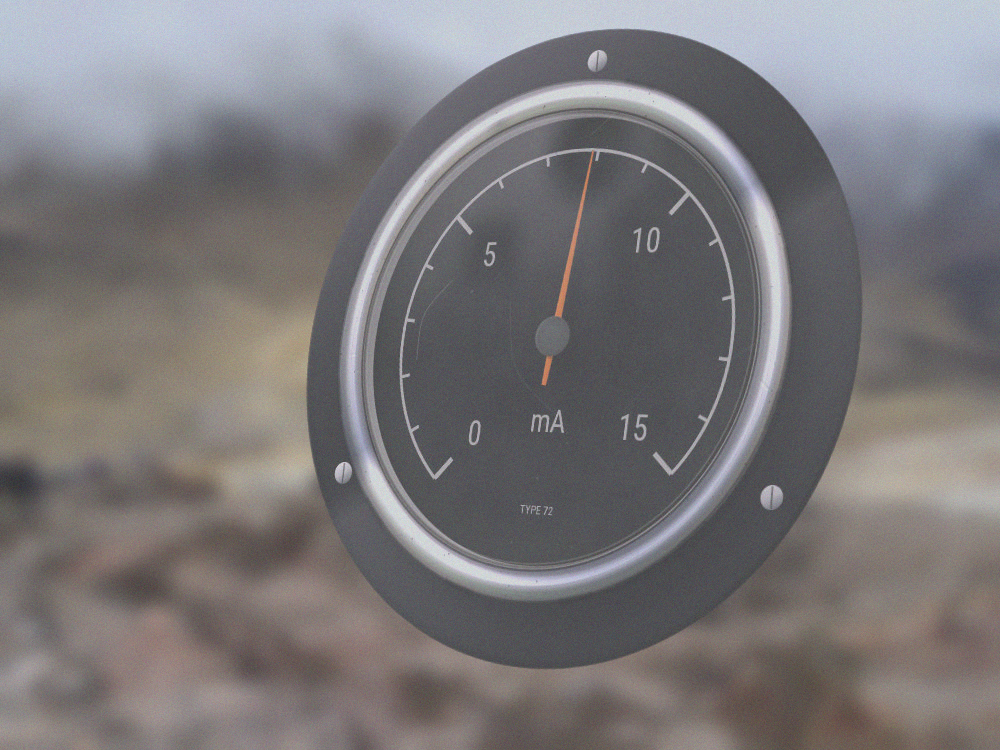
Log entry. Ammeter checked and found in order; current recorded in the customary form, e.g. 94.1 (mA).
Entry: 8 (mA)
